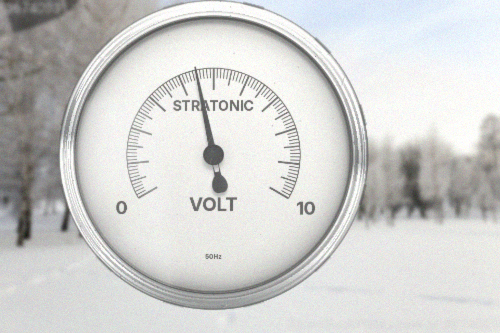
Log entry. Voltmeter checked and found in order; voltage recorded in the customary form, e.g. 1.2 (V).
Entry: 4.5 (V)
